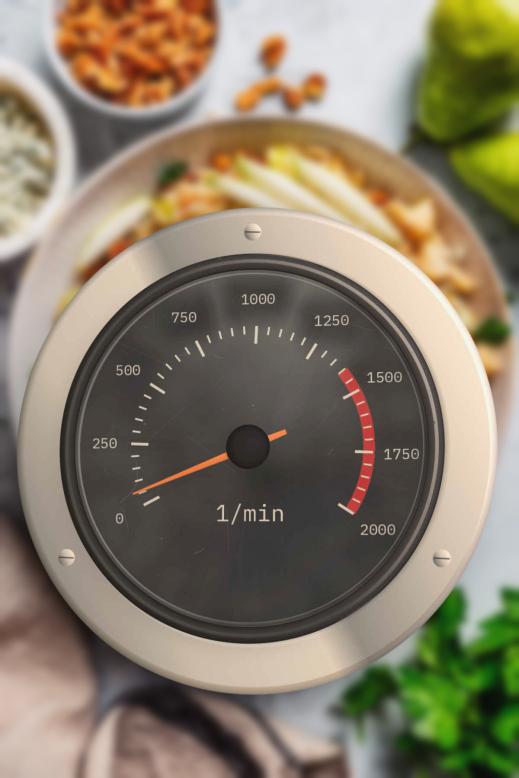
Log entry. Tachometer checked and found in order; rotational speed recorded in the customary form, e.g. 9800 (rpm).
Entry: 50 (rpm)
